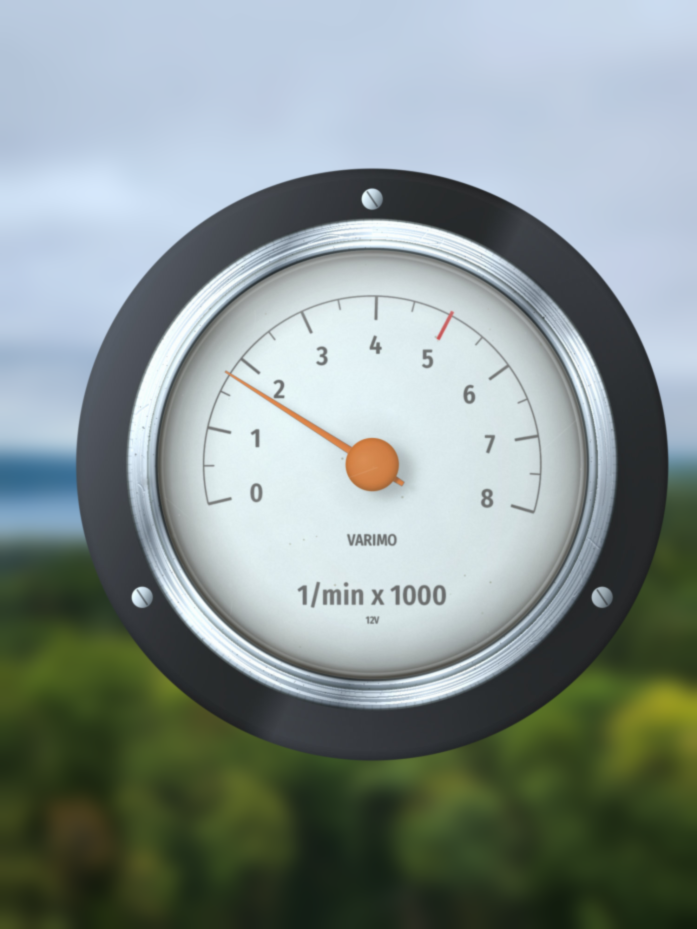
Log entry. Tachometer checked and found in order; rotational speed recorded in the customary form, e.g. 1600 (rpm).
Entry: 1750 (rpm)
